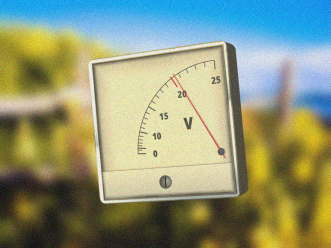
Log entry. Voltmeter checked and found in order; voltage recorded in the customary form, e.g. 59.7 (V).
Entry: 20.5 (V)
